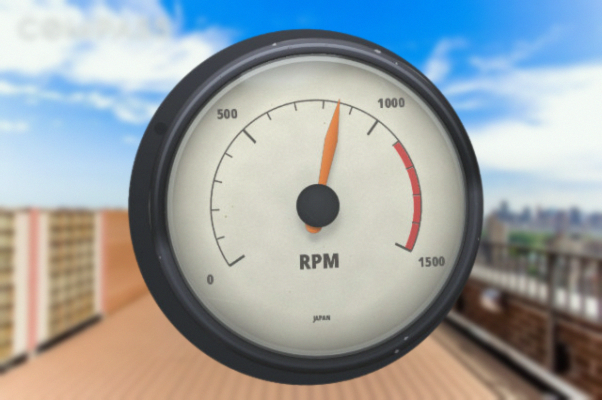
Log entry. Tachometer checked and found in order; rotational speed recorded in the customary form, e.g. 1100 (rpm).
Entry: 850 (rpm)
